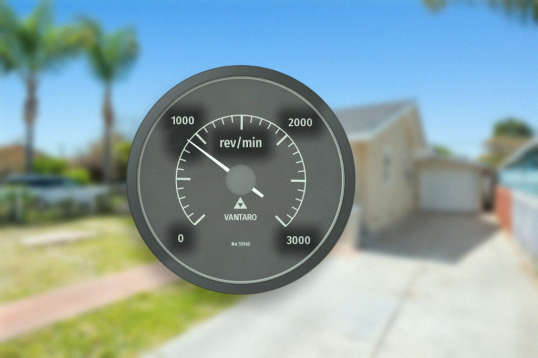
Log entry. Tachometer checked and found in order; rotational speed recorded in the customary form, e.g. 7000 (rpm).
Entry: 900 (rpm)
